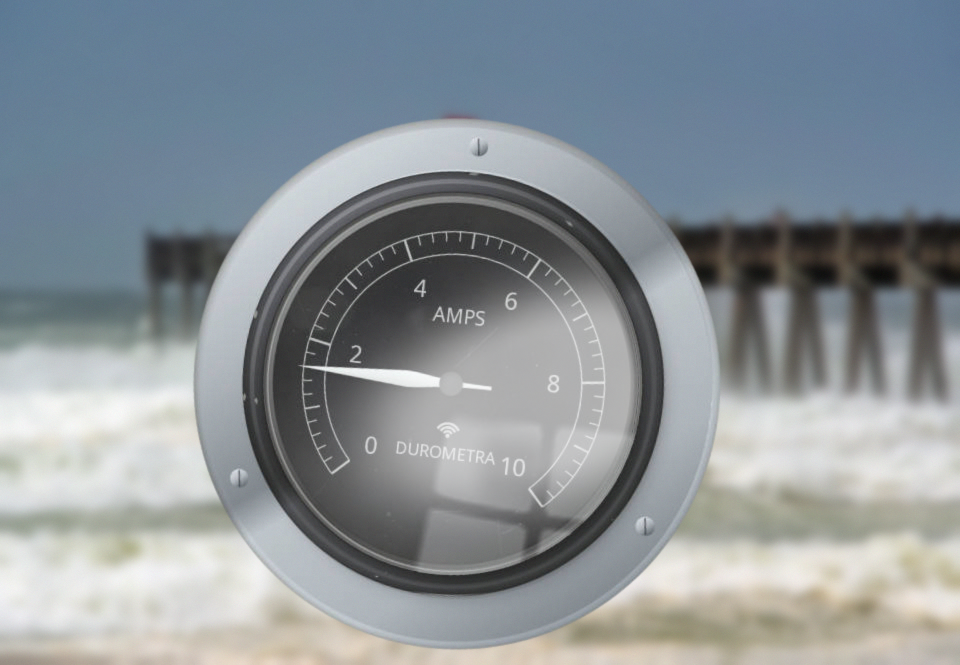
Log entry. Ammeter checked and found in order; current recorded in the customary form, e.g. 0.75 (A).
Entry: 1.6 (A)
